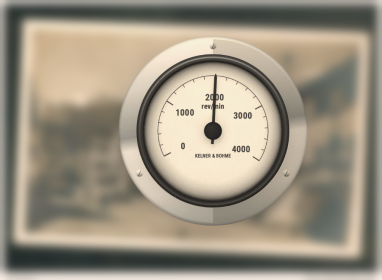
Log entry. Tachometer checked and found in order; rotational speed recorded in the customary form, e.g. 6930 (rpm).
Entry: 2000 (rpm)
